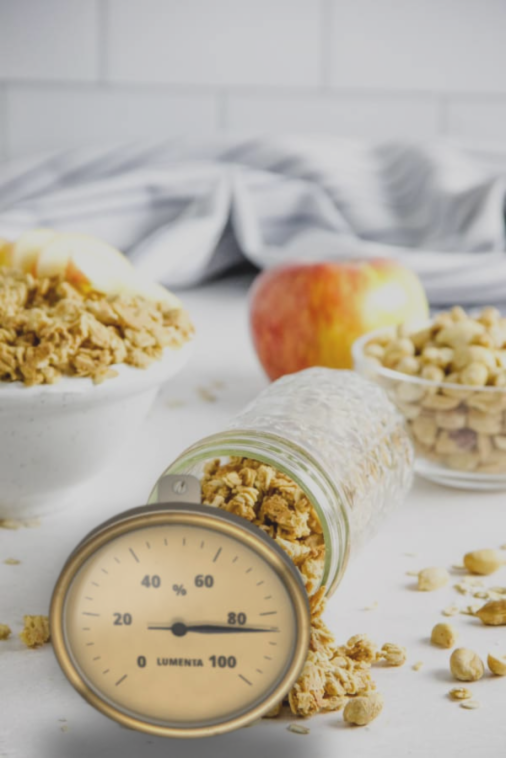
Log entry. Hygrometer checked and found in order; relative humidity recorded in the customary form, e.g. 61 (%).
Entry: 84 (%)
